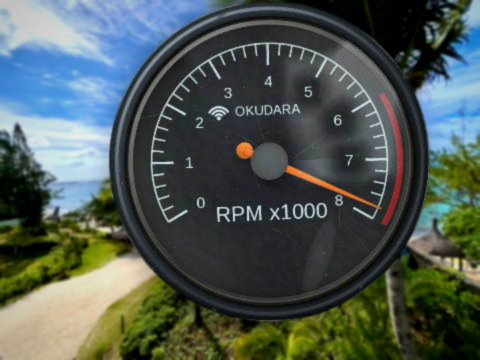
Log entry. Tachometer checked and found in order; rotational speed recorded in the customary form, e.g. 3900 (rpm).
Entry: 7800 (rpm)
